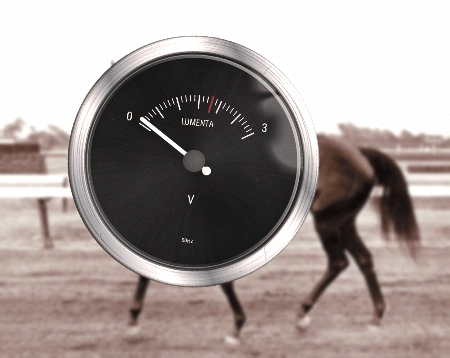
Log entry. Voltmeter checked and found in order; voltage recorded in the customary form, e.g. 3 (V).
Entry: 0.1 (V)
